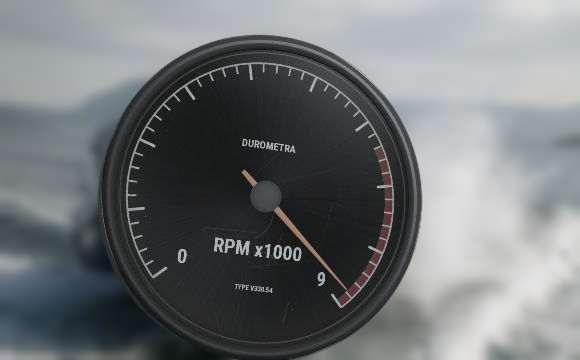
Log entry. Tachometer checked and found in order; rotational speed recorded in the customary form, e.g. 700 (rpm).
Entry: 8800 (rpm)
